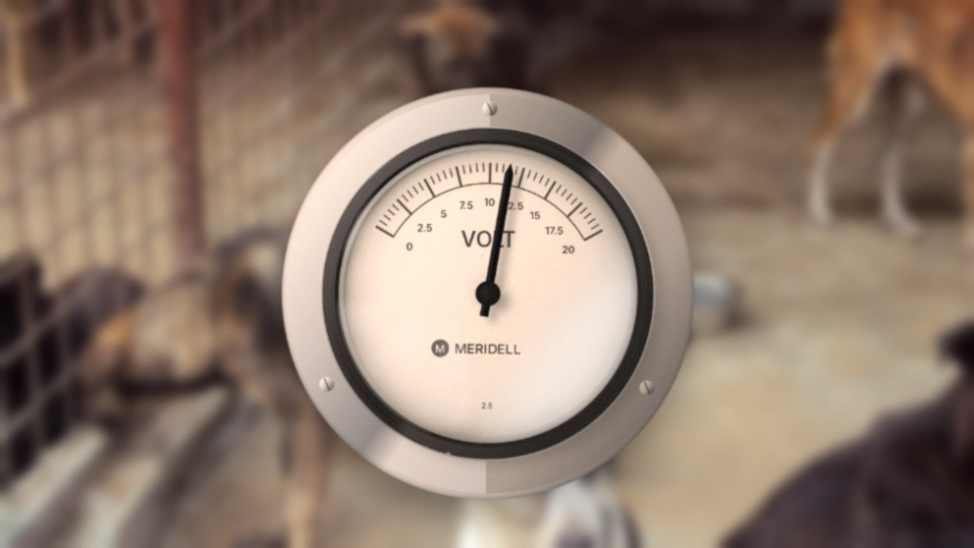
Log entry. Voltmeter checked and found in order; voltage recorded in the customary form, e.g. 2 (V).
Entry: 11.5 (V)
